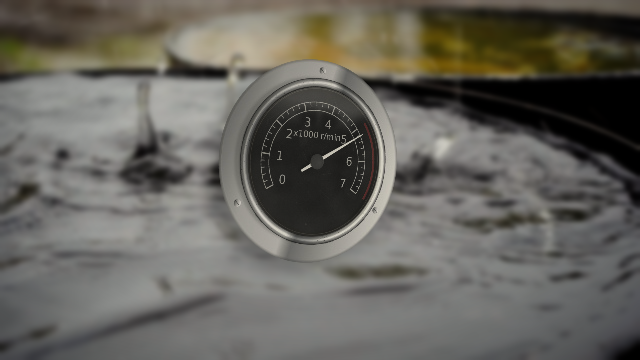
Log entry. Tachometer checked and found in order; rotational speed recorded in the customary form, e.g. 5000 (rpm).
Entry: 5200 (rpm)
